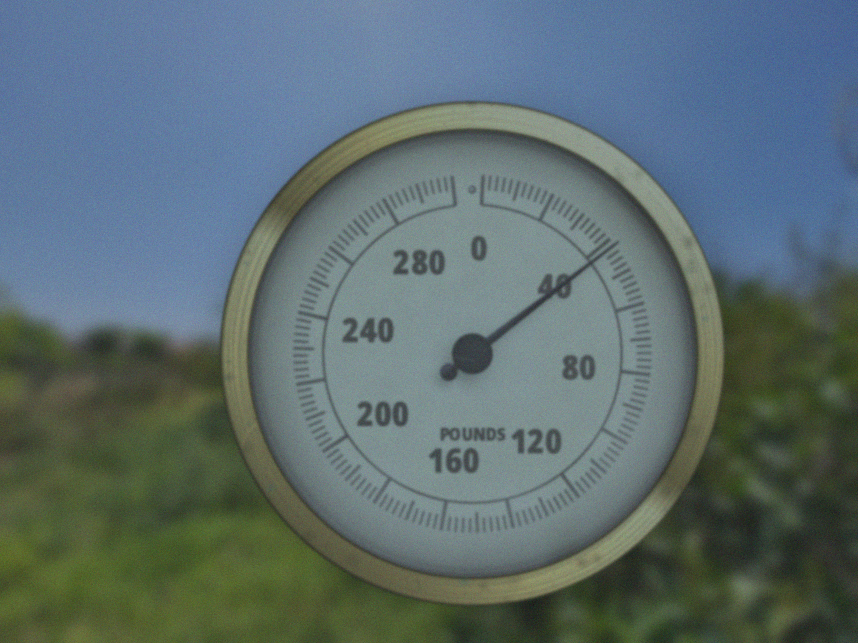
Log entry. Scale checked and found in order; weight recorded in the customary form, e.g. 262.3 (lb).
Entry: 42 (lb)
